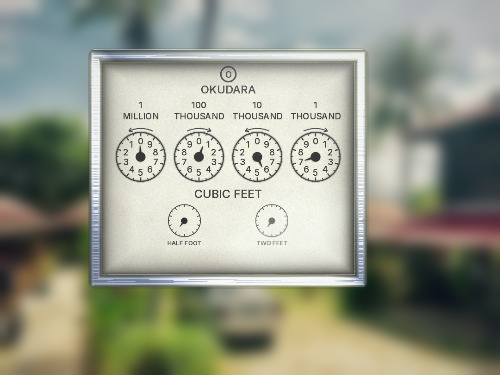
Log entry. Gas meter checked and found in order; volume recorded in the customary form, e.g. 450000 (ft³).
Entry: 5700 (ft³)
